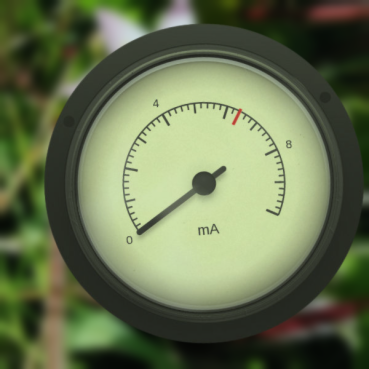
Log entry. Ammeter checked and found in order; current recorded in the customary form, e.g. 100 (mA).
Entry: 0 (mA)
